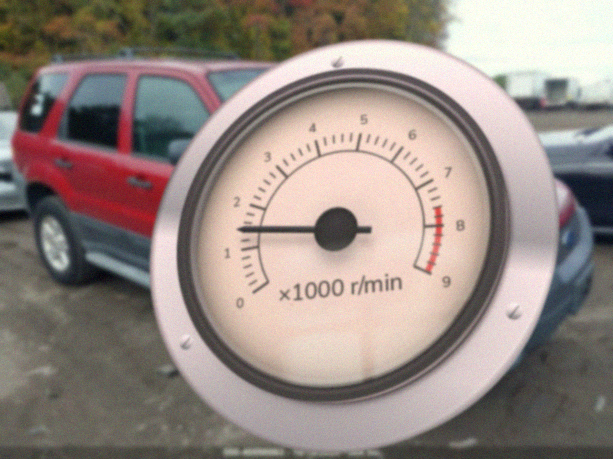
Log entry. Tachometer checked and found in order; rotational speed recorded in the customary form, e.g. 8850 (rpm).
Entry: 1400 (rpm)
